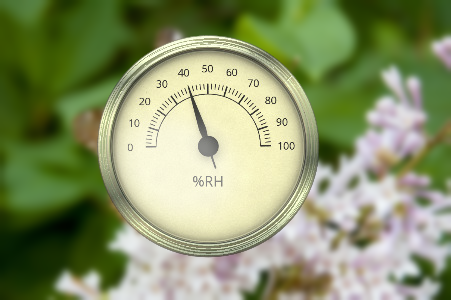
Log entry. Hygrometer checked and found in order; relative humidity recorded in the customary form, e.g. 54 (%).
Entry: 40 (%)
